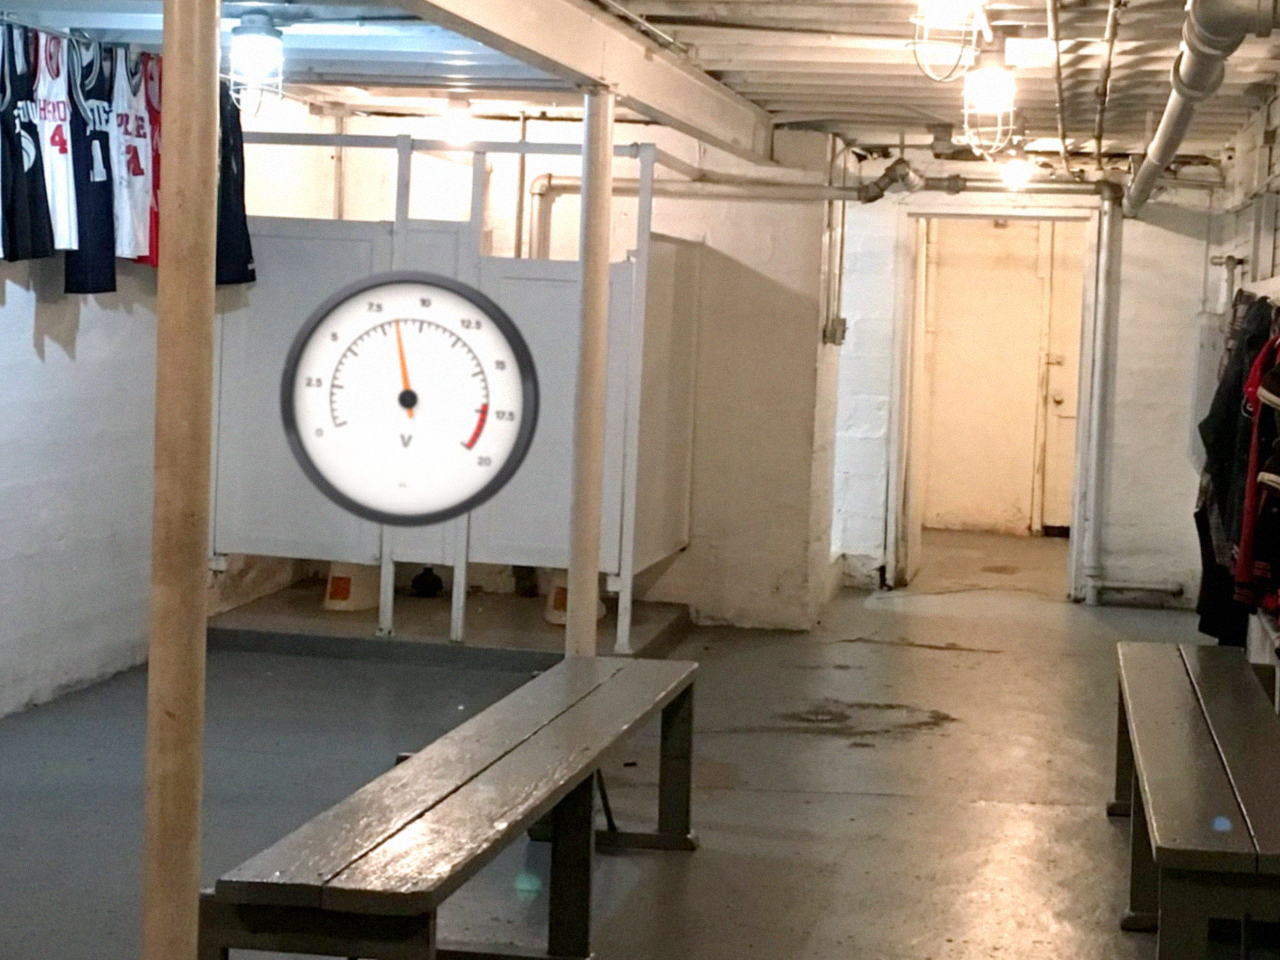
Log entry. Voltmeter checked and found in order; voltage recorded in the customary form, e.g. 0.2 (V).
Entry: 8.5 (V)
